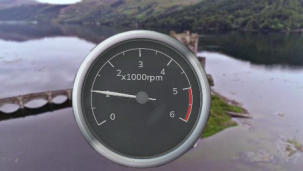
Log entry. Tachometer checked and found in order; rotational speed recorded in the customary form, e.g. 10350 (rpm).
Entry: 1000 (rpm)
